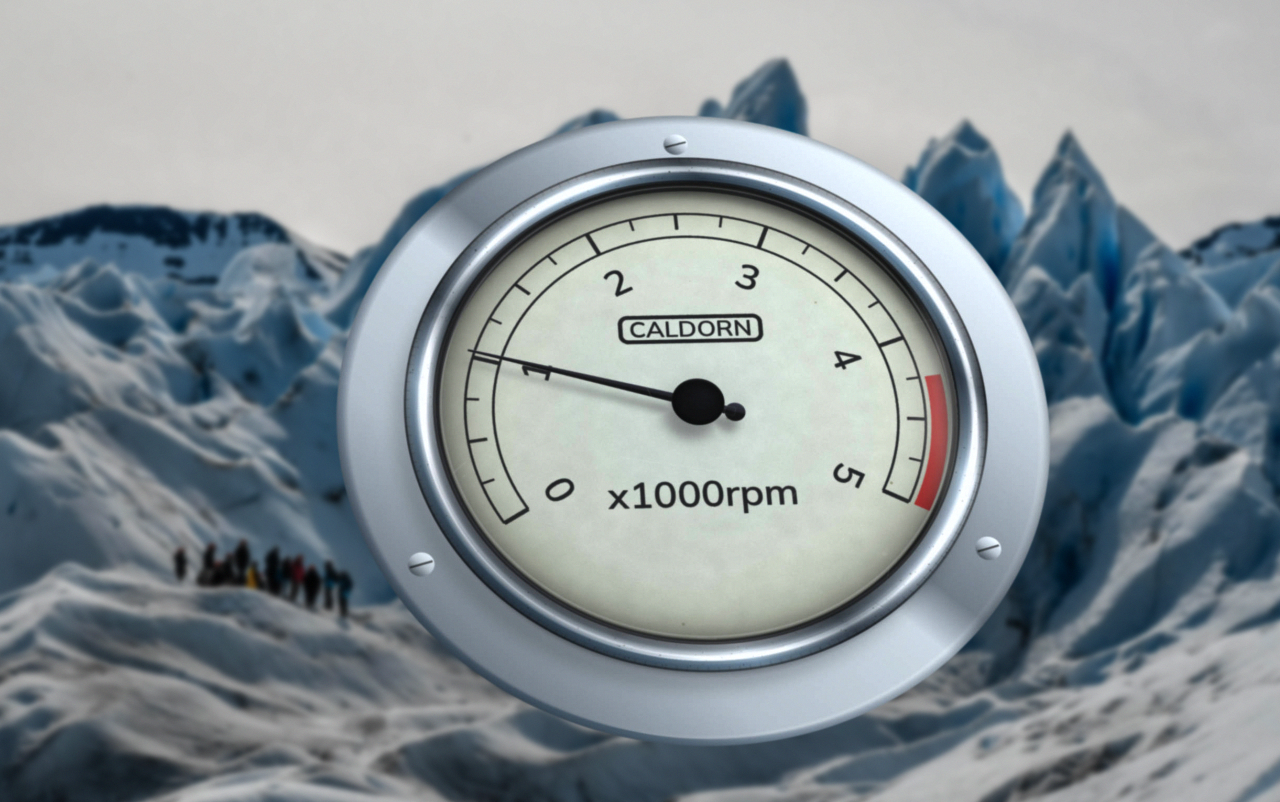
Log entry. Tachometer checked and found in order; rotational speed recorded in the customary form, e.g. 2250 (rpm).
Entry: 1000 (rpm)
